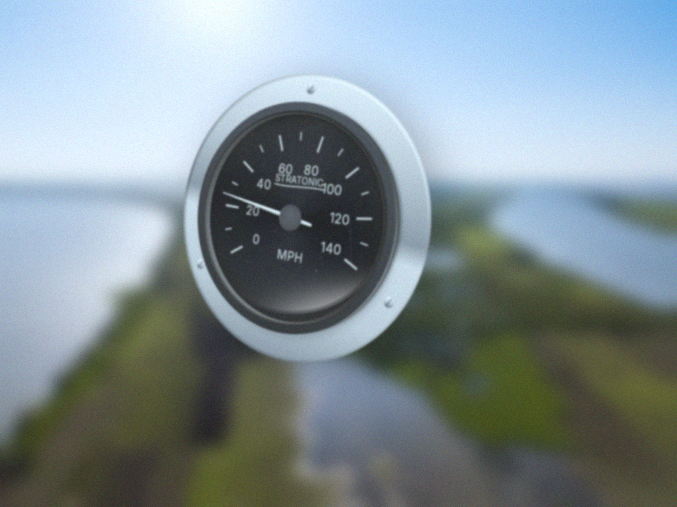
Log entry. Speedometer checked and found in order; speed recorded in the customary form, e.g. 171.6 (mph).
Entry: 25 (mph)
